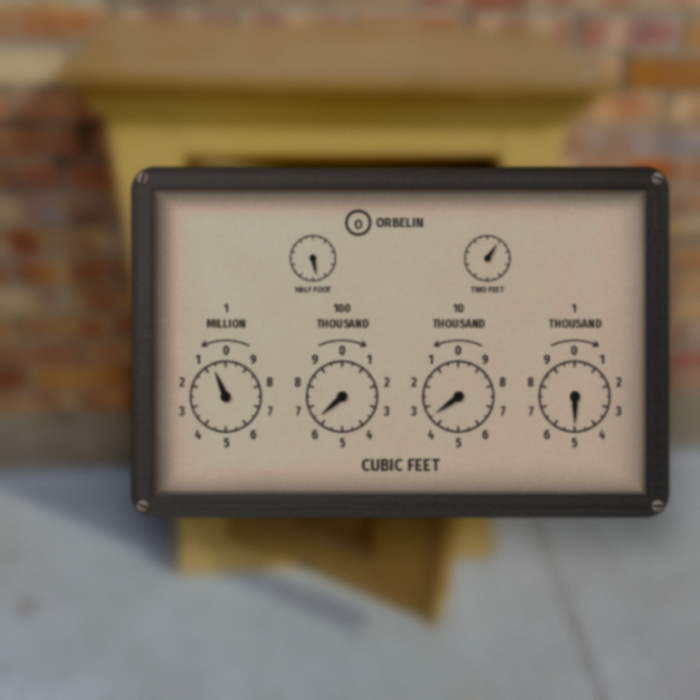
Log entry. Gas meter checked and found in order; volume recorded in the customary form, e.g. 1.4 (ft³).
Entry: 63500 (ft³)
